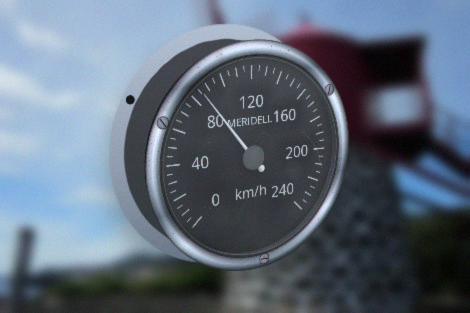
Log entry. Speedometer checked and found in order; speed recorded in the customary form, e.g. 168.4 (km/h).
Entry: 85 (km/h)
